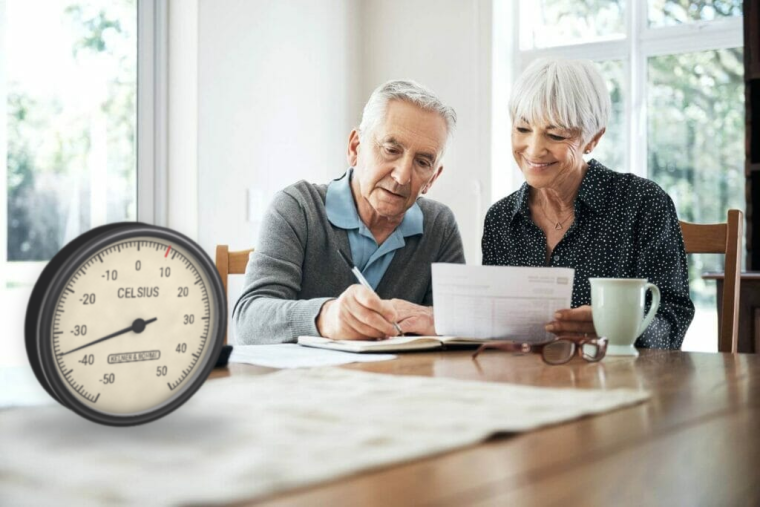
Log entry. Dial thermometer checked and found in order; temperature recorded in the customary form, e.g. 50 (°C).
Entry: -35 (°C)
